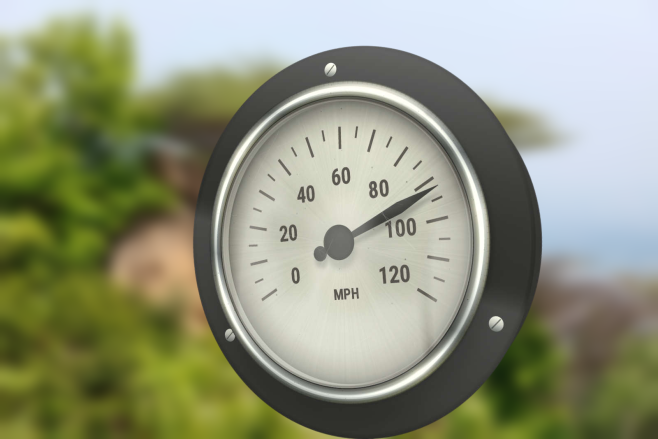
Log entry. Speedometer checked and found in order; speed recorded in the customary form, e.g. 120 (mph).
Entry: 92.5 (mph)
